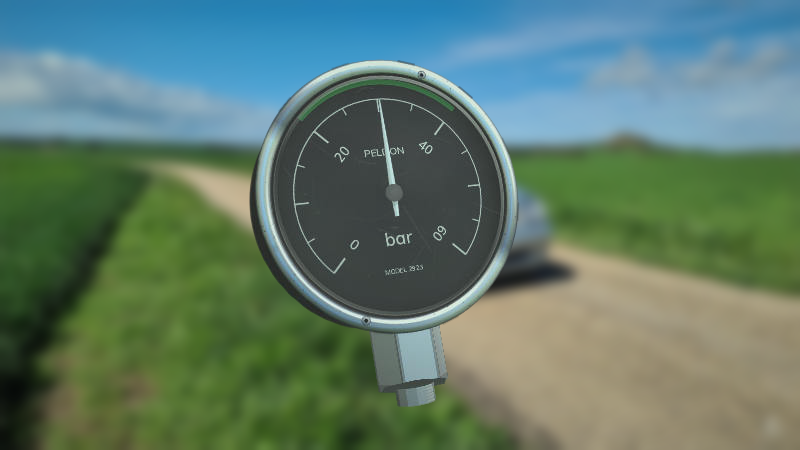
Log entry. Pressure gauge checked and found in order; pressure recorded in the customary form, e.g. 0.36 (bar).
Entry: 30 (bar)
